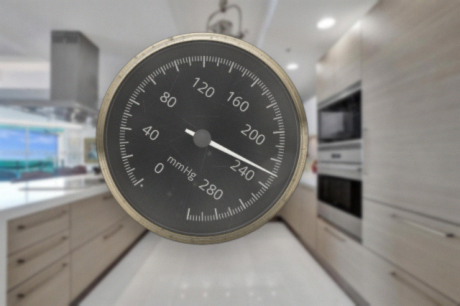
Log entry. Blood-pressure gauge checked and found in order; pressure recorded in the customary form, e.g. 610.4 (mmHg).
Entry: 230 (mmHg)
